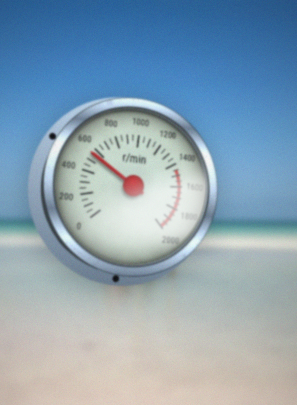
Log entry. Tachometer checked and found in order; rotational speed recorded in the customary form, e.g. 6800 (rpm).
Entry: 550 (rpm)
